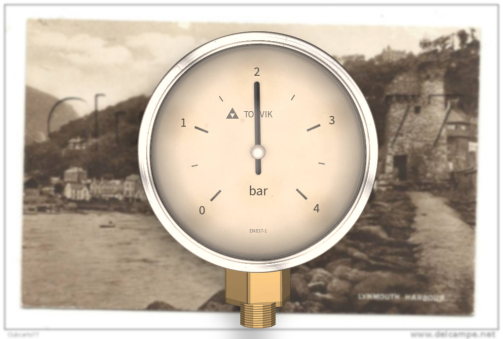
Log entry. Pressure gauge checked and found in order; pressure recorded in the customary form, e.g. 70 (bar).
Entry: 2 (bar)
